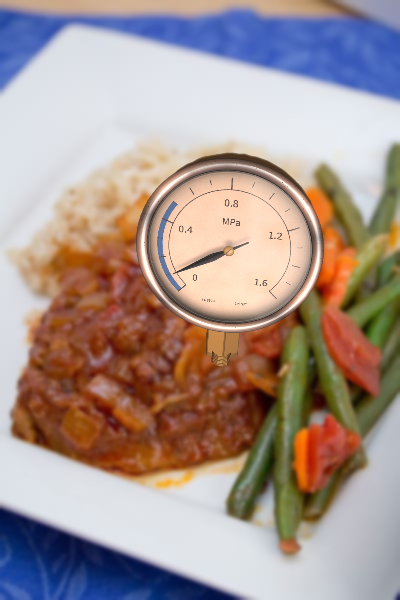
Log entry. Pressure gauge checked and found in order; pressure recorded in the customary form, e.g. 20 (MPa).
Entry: 0.1 (MPa)
